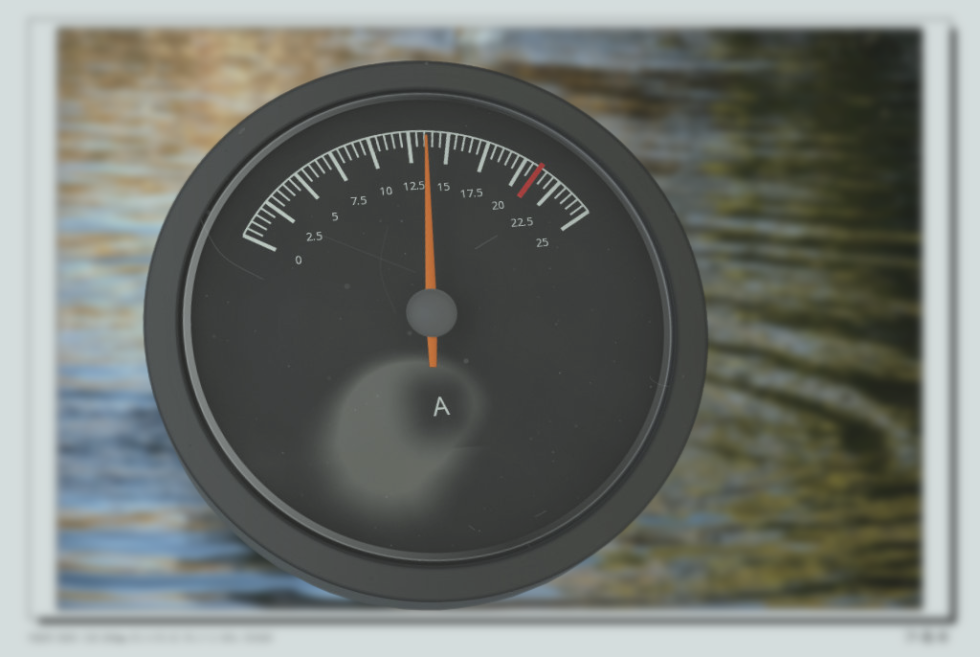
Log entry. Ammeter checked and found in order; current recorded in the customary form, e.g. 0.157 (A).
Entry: 13.5 (A)
